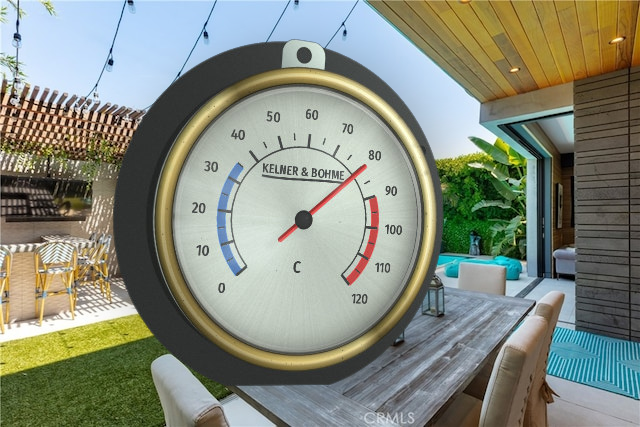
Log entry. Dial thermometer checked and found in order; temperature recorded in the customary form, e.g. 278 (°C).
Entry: 80 (°C)
